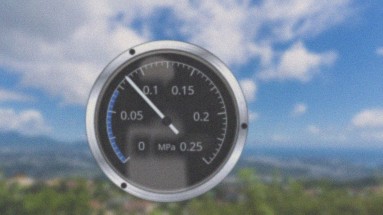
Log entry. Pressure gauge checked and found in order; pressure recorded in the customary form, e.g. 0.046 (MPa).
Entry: 0.085 (MPa)
